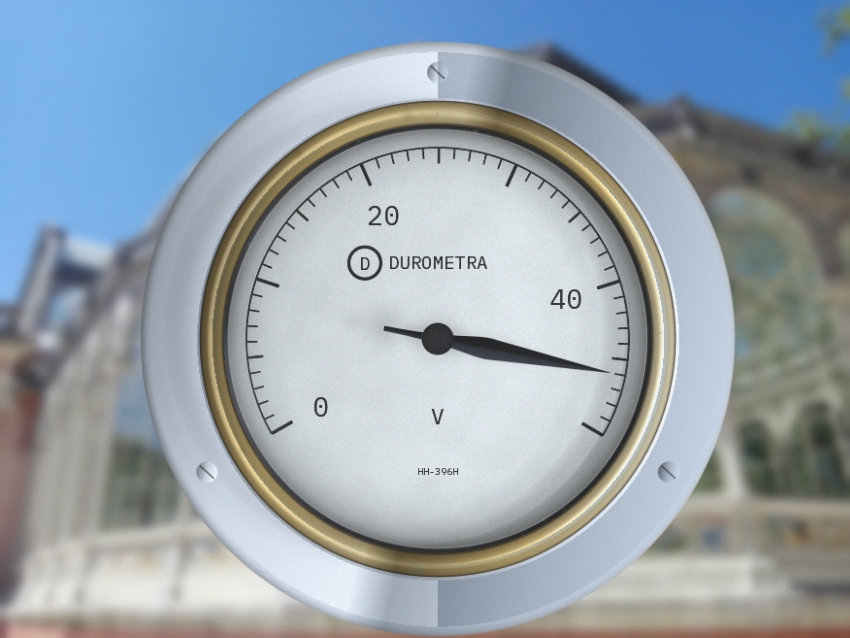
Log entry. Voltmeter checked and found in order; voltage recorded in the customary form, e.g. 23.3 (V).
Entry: 46 (V)
